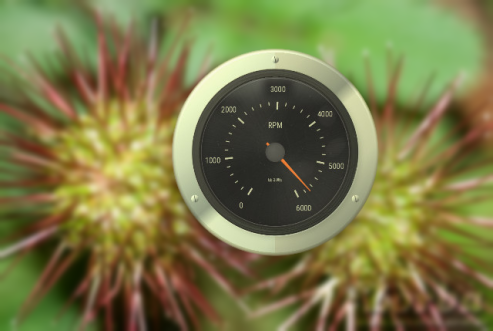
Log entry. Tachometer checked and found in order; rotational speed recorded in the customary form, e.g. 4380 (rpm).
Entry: 5700 (rpm)
